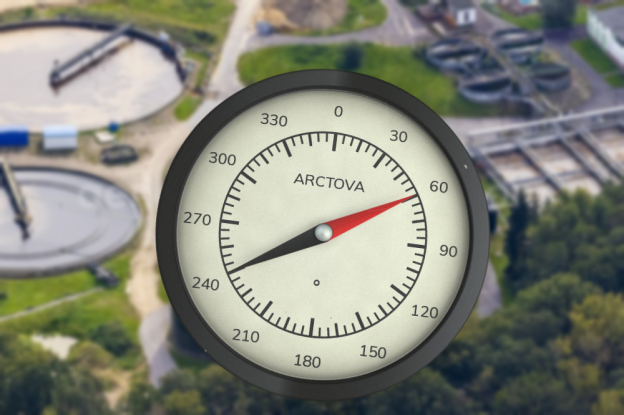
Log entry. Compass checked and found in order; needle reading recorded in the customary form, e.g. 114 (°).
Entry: 60 (°)
